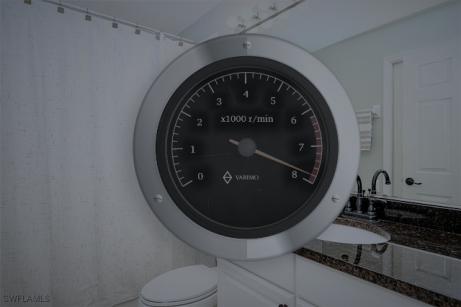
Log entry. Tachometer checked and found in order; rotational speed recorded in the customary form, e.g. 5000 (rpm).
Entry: 7800 (rpm)
